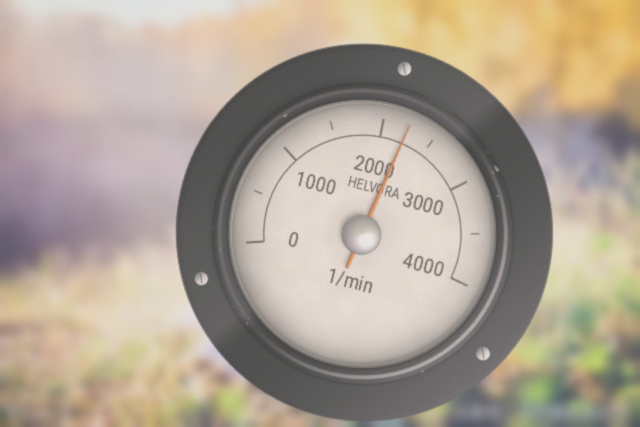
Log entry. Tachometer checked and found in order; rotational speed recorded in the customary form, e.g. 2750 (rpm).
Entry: 2250 (rpm)
